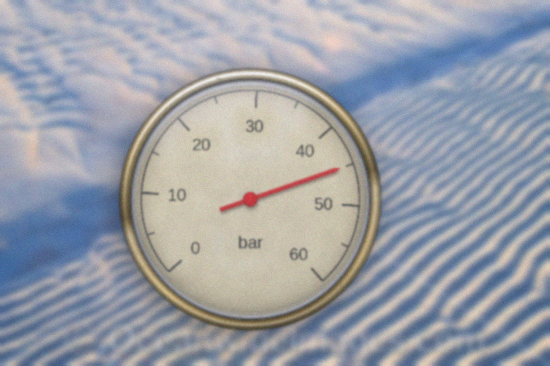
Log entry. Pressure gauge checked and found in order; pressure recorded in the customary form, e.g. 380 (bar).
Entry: 45 (bar)
